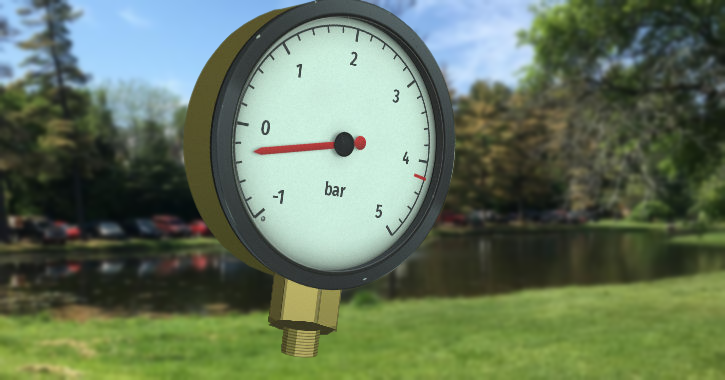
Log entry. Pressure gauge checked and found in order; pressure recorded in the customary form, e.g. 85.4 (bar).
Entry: -0.3 (bar)
